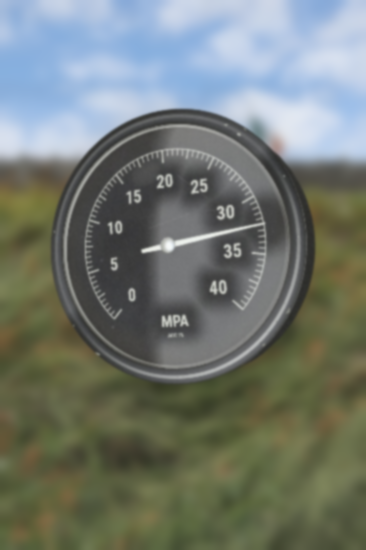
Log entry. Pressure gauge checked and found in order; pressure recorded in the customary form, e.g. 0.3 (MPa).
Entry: 32.5 (MPa)
